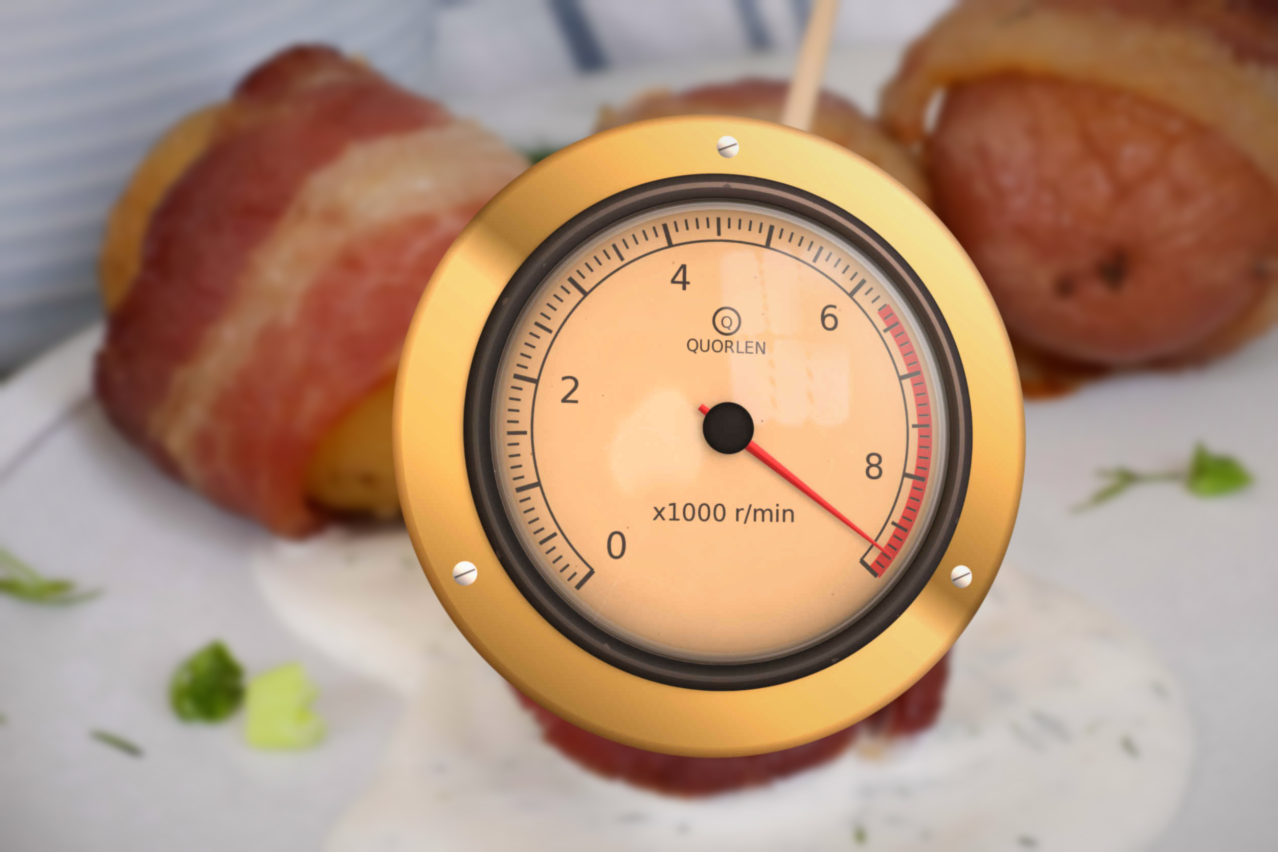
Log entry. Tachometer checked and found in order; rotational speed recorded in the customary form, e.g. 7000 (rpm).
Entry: 8800 (rpm)
